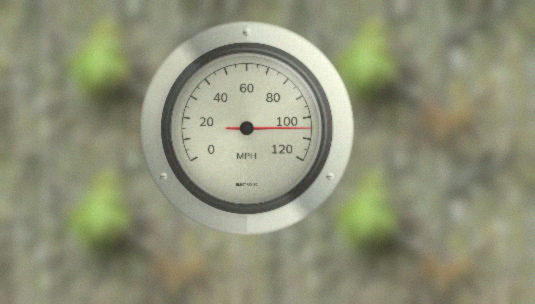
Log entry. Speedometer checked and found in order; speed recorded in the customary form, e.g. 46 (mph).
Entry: 105 (mph)
